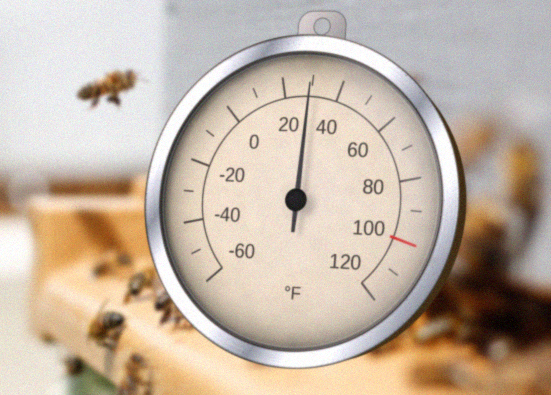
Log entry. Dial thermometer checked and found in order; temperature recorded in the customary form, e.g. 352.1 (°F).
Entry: 30 (°F)
